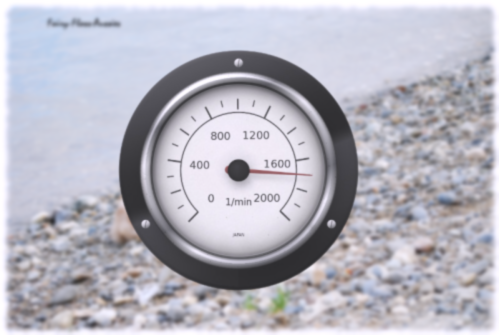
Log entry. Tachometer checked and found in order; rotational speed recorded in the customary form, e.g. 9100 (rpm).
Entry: 1700 (rpm)
